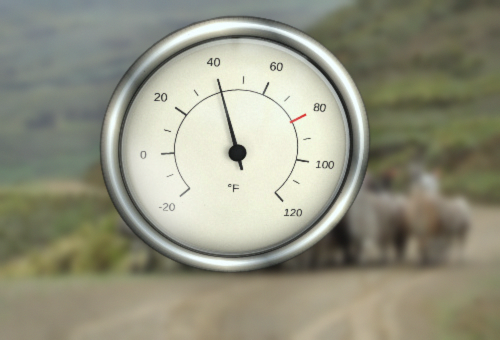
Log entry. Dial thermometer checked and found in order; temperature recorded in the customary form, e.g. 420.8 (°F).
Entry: 40 (°F)
